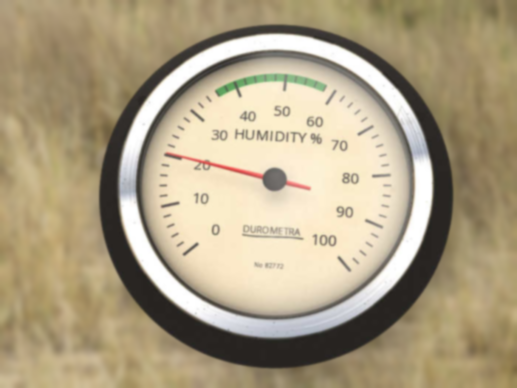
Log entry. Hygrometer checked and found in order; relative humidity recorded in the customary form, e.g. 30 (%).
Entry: 20 (%)
